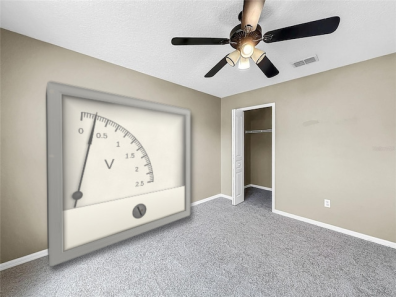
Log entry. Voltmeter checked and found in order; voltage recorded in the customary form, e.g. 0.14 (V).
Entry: 0.25 (V)
